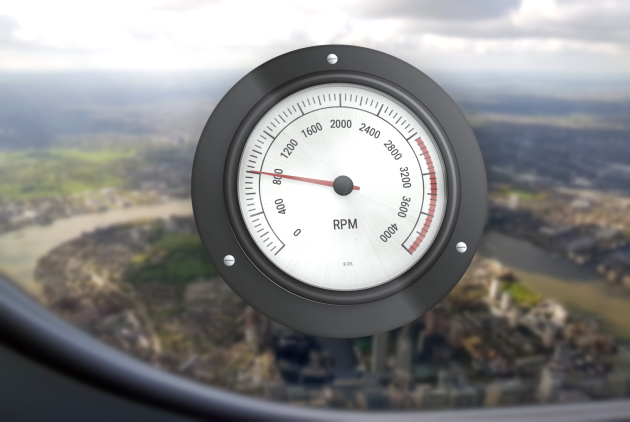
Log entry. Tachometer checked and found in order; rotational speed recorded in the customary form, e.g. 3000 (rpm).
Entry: 800 (rpm)
